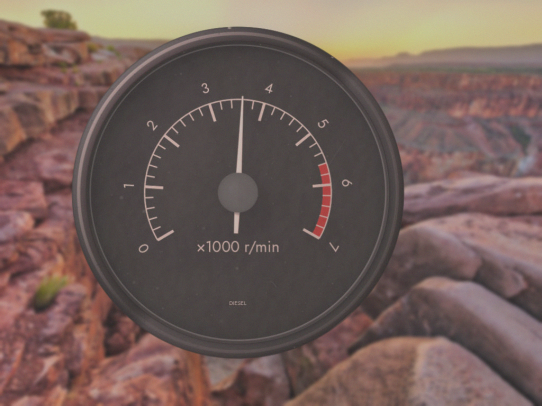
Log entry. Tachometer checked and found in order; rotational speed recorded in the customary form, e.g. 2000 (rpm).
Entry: 3600 (rpm)
